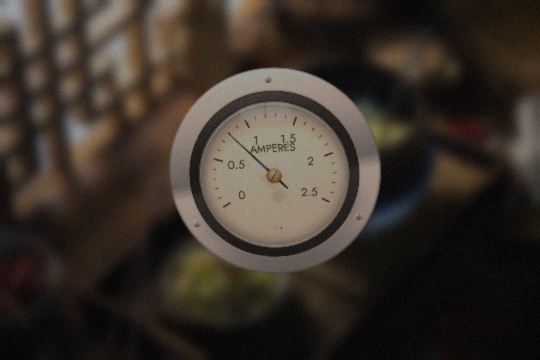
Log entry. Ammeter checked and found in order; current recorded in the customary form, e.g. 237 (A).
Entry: 0.8 (A)
